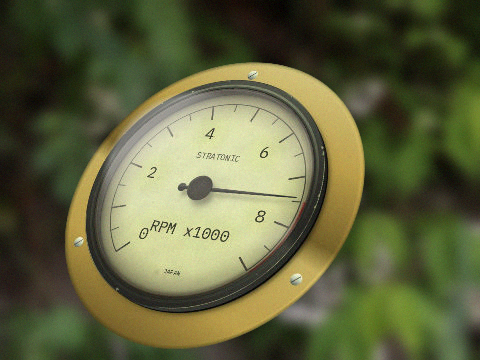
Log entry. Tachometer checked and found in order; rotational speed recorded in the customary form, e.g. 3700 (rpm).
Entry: 7500 (rpm)
